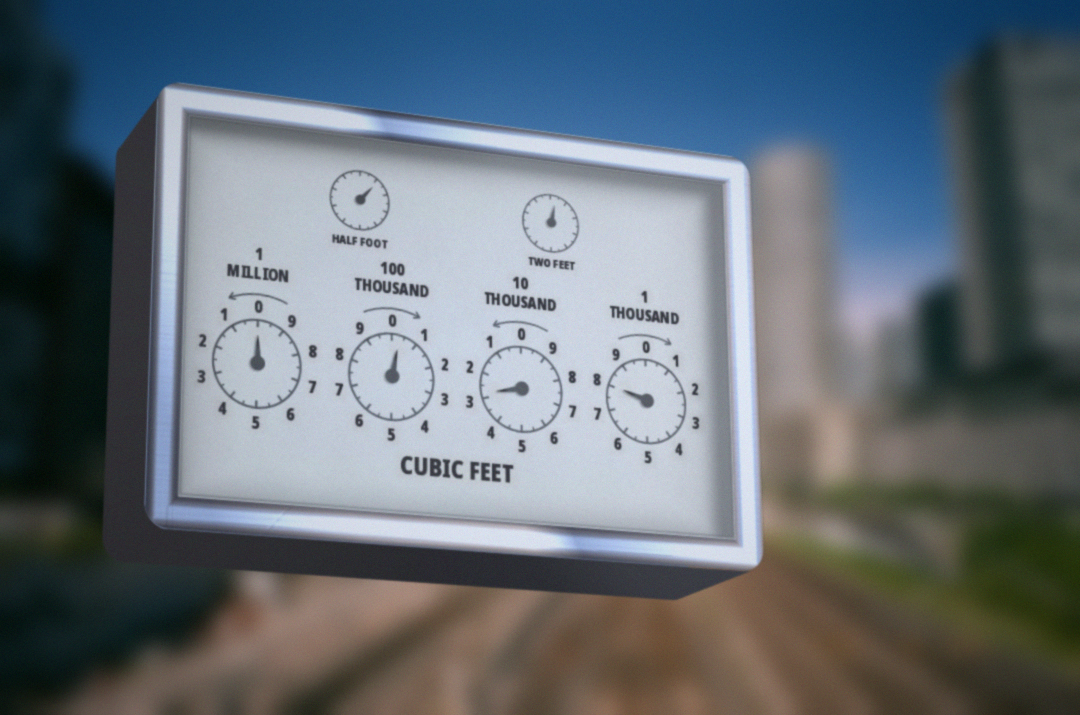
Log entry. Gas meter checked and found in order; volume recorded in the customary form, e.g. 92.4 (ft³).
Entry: 2800 (ft³)
